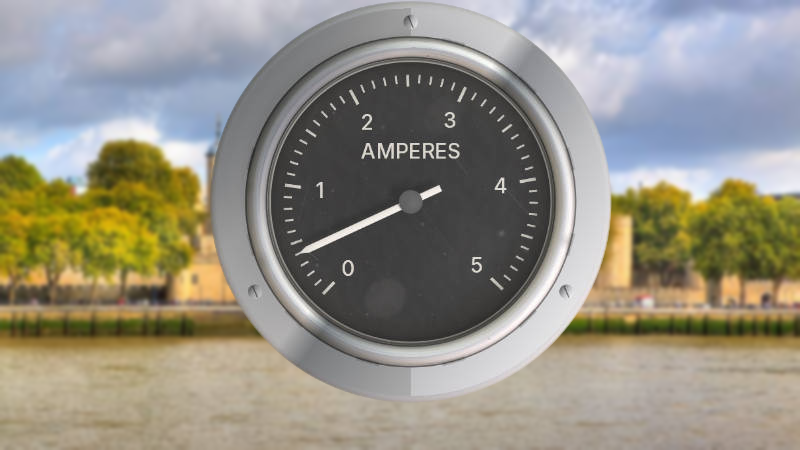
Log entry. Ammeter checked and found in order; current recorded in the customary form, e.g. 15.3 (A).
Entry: 0.4 (A)
